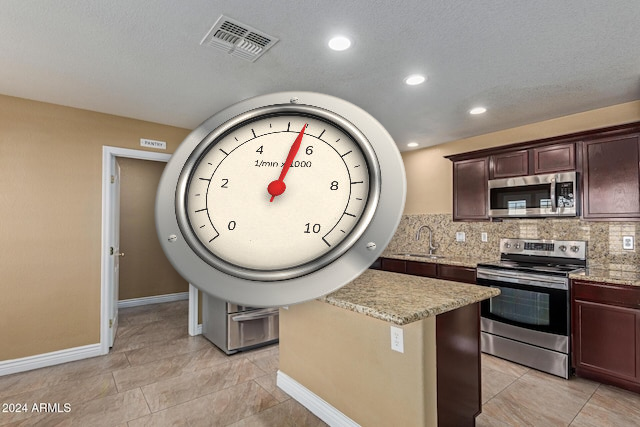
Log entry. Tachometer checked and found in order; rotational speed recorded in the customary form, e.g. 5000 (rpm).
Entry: 5500 (rpm)
